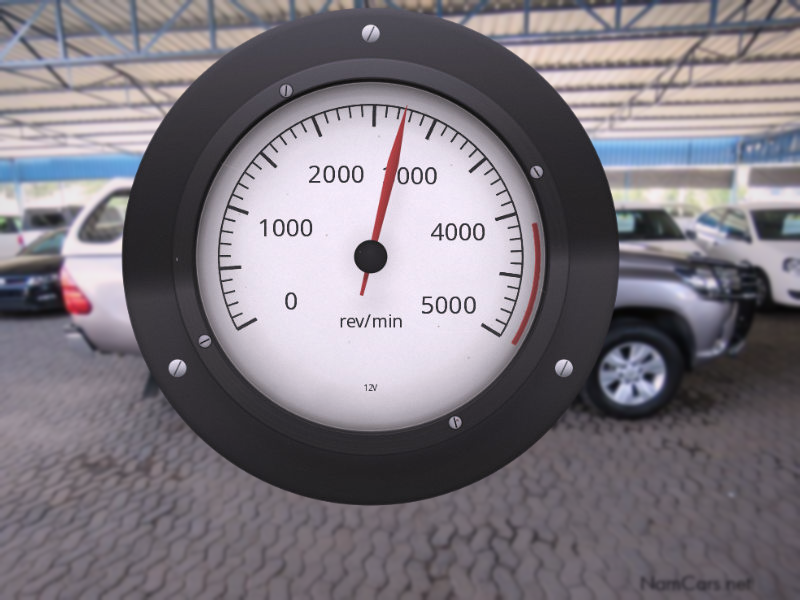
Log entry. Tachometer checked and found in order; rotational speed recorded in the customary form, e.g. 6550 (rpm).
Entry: 2750 (rpm)
